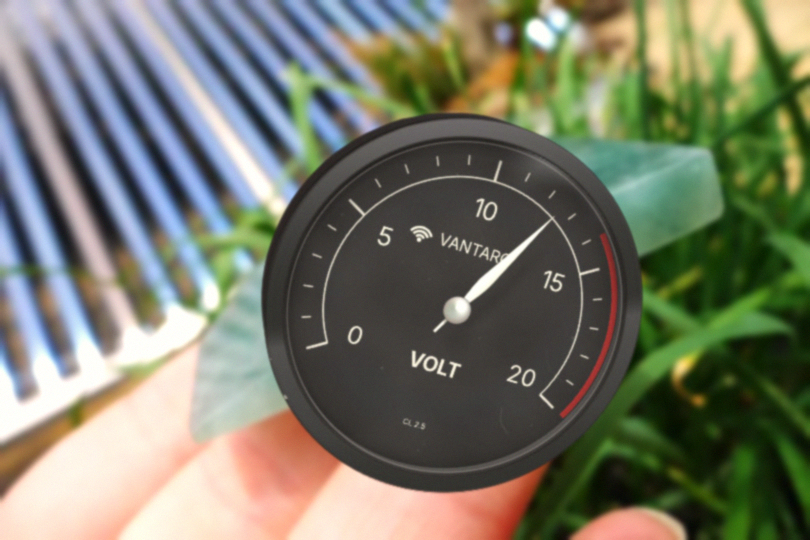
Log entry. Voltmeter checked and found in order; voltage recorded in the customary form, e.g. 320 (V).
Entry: 12.5 (V)
